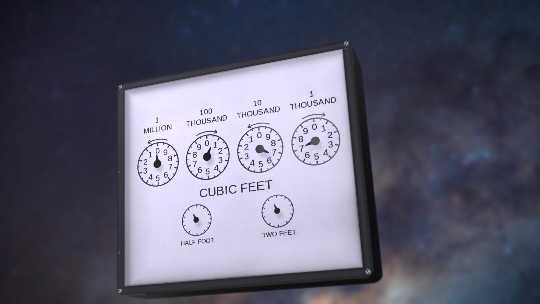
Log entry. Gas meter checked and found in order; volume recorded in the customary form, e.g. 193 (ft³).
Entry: 6700 (ft³)
